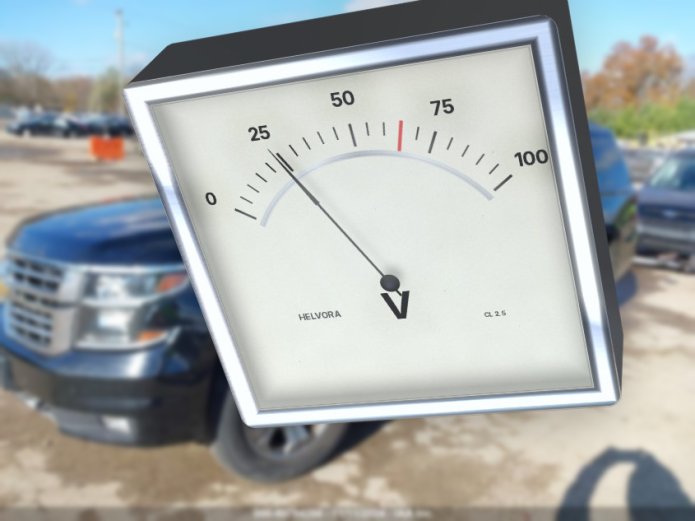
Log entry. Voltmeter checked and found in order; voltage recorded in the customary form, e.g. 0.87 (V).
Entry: 25 (V)
